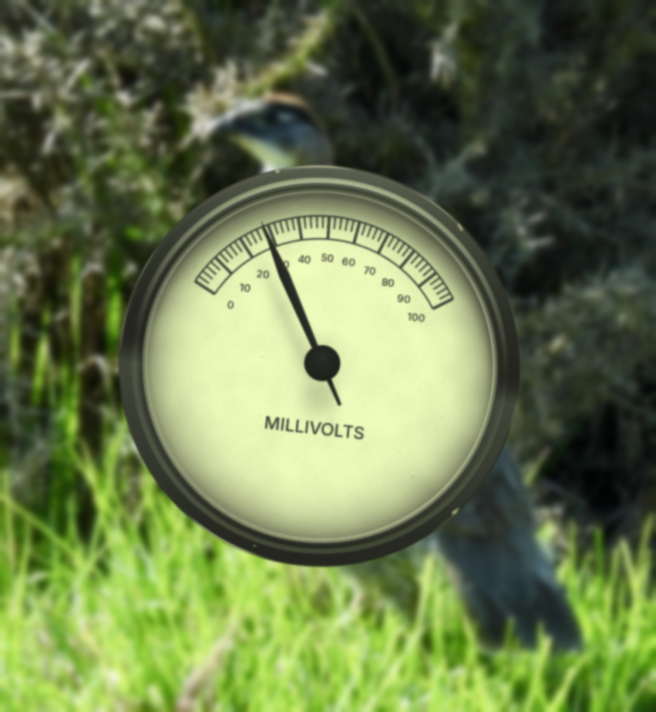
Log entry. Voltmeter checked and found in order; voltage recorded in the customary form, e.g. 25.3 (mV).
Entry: 28 (mV)
